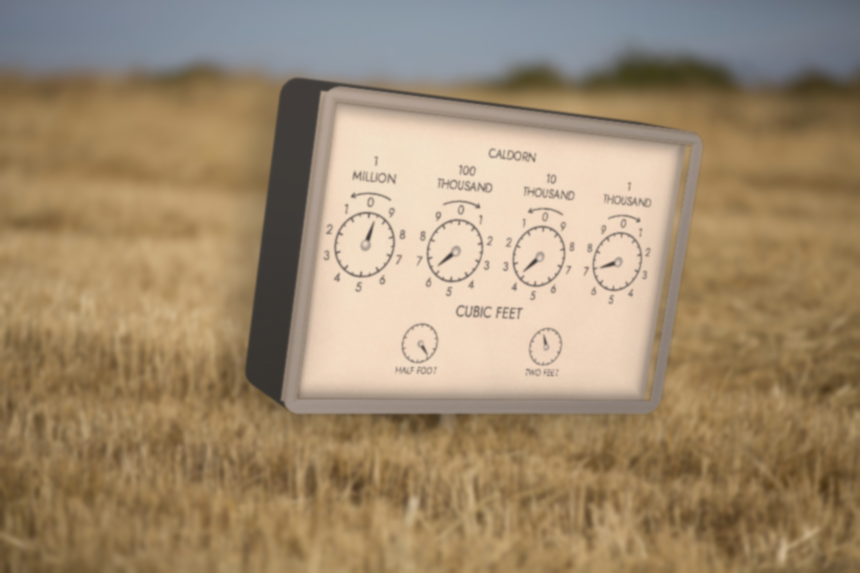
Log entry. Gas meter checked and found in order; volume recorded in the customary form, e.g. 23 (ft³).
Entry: 963700 (ft³)
